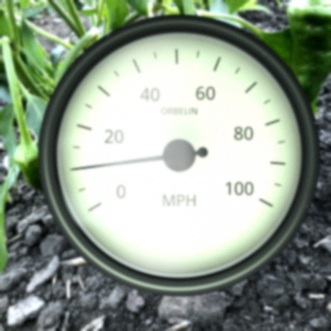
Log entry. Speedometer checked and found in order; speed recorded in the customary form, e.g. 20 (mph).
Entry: 10 (mph)
